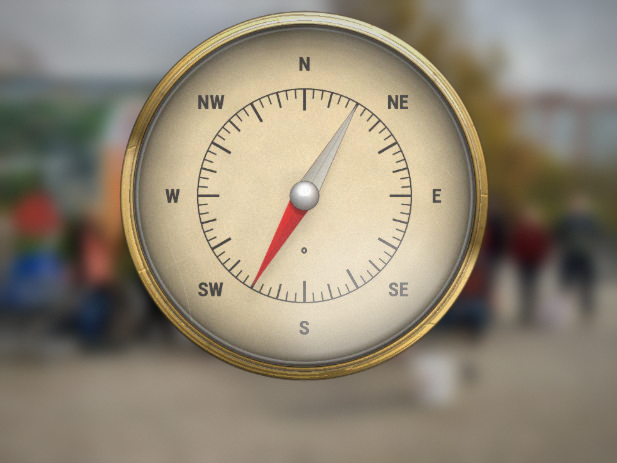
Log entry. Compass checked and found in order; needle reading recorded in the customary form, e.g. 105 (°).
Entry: 210 (°)
